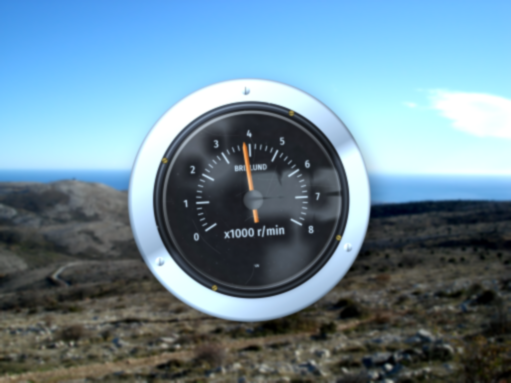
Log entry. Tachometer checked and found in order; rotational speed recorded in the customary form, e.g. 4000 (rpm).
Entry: 3800 (rpm)
